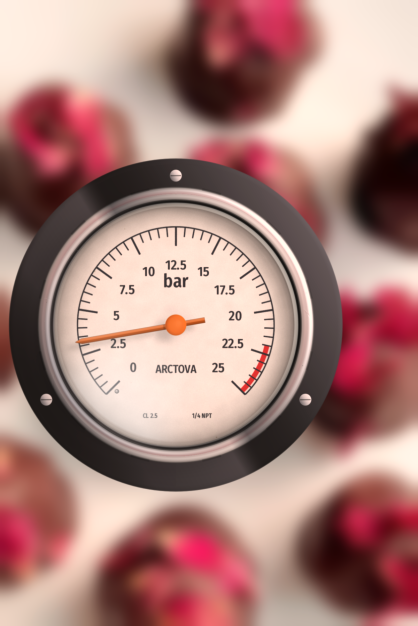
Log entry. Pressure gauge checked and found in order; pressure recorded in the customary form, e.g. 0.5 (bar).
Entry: 3.25 (bar)
